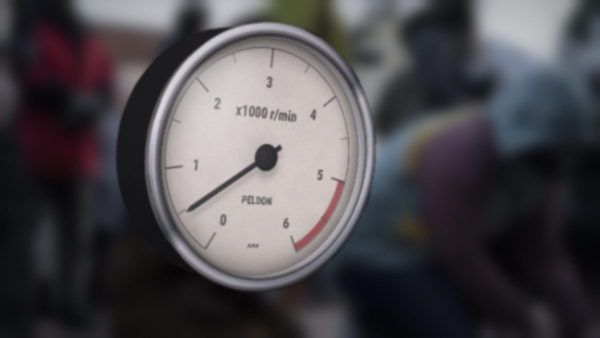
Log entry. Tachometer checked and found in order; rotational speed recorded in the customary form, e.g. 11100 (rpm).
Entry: 500 (rpm)
